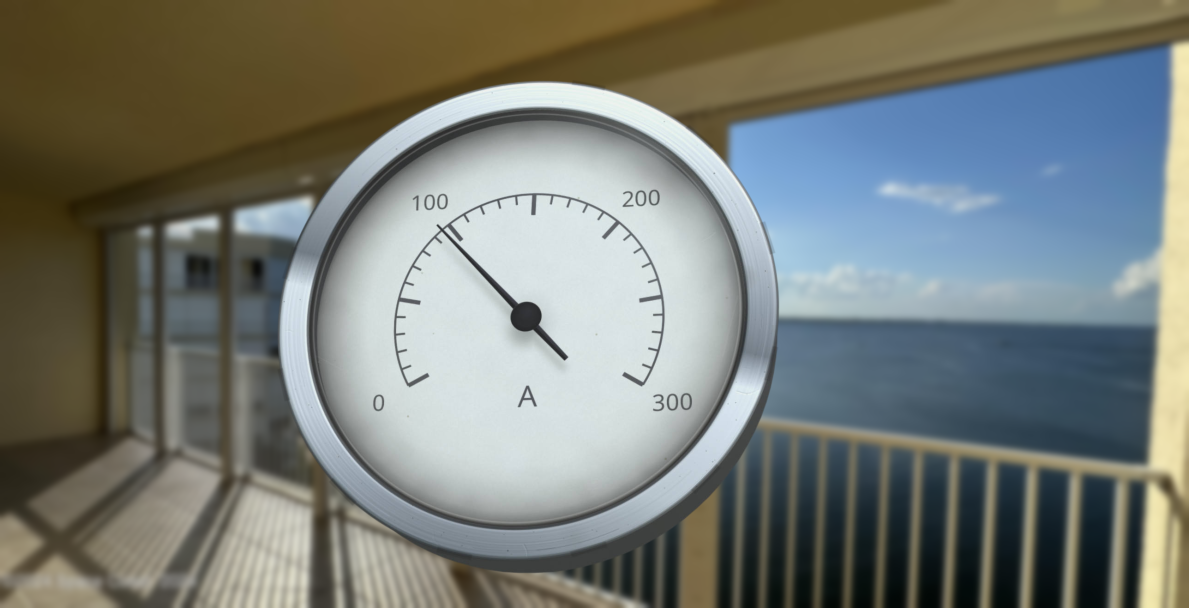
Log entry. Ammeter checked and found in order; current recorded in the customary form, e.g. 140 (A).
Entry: 95 (A)
